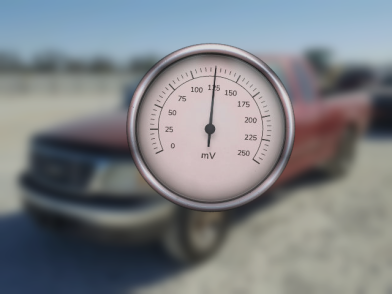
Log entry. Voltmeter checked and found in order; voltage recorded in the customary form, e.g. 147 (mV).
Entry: 125 (mV)
